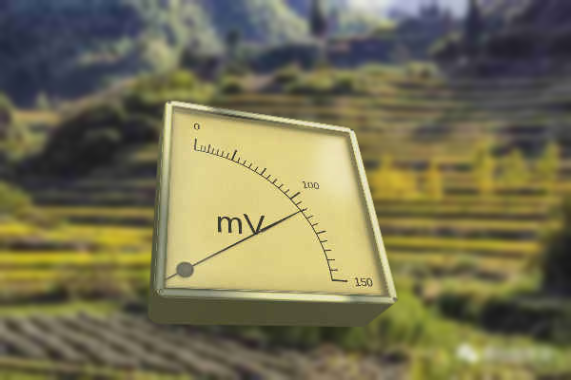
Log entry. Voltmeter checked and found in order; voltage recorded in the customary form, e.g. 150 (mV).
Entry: 110 (mV)
